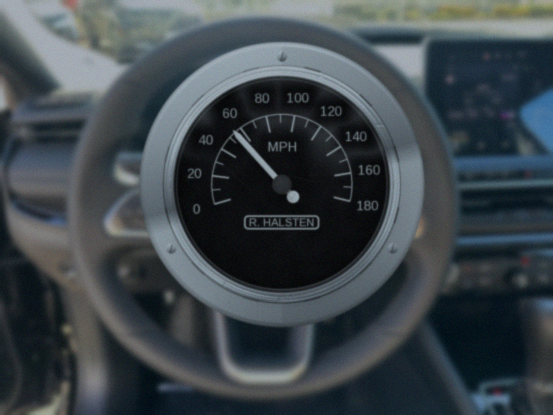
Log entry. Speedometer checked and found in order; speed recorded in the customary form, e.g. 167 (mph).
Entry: 55 (mph)
